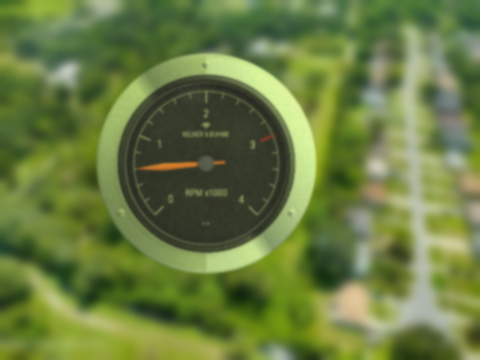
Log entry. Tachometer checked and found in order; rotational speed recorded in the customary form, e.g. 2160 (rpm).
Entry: 600 (rpm)
